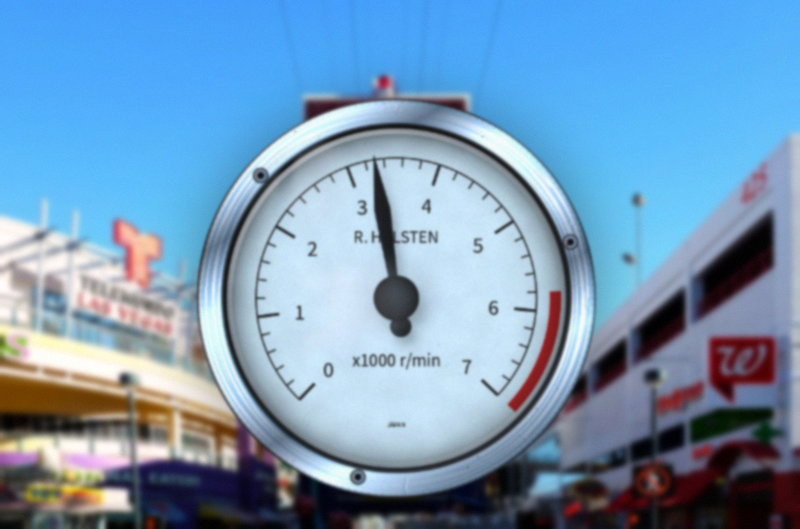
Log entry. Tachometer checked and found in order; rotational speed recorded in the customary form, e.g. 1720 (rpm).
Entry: 3300 (rpm)
